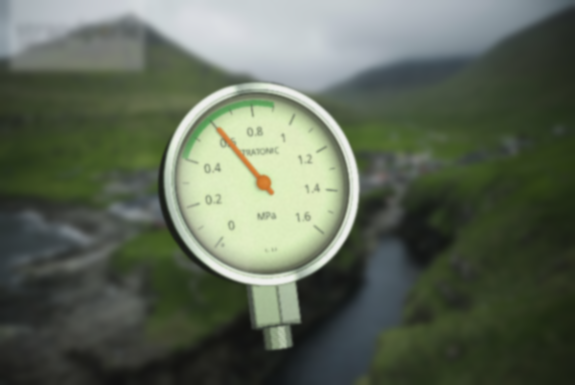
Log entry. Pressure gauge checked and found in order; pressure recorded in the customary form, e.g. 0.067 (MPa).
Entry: 0.6 (MPa)
